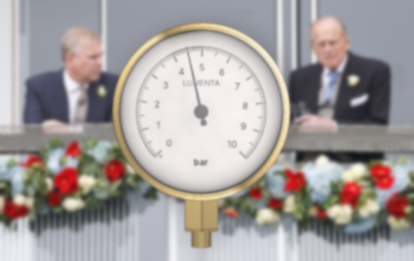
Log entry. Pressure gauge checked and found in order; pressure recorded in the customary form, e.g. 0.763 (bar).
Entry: 4.5 (bar)
